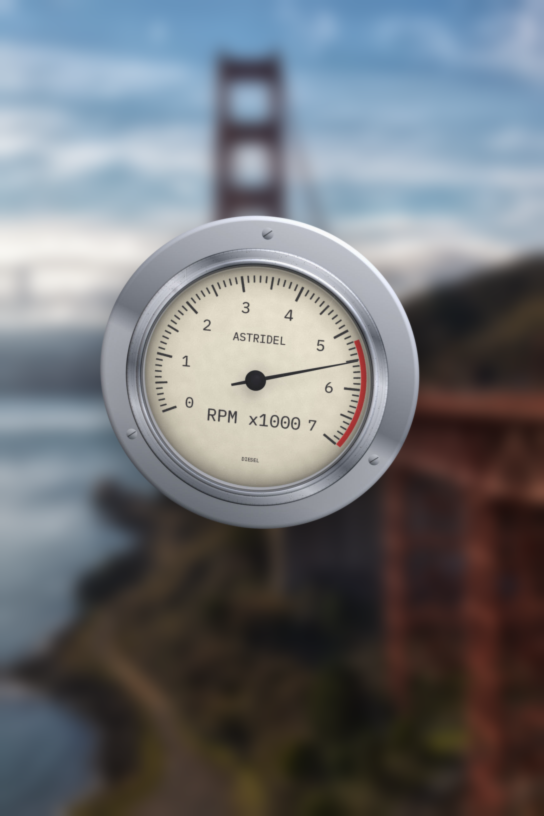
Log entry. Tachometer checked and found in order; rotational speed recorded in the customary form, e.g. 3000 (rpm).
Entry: 5500 (rpm)
